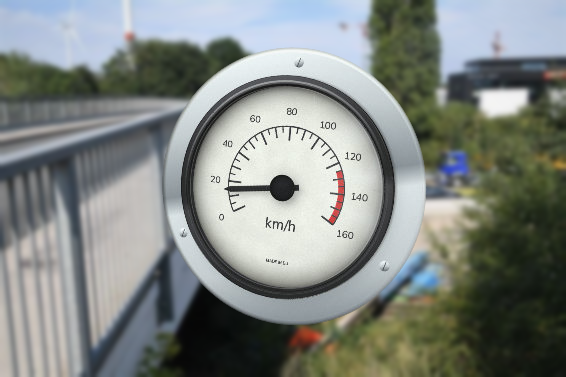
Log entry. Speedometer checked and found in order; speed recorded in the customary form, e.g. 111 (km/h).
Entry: 15 (km/h)
